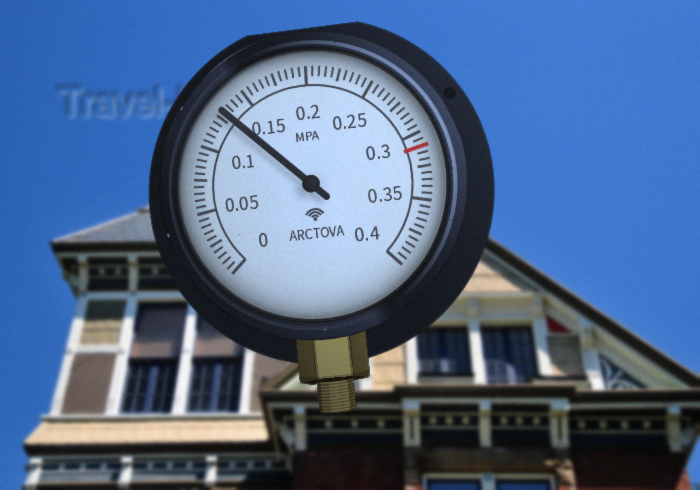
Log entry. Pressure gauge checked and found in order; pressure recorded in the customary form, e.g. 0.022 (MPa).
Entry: 0.13 (MPa)
